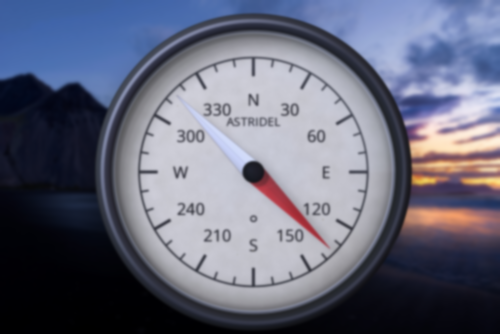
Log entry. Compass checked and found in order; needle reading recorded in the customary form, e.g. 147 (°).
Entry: 135 (°)
